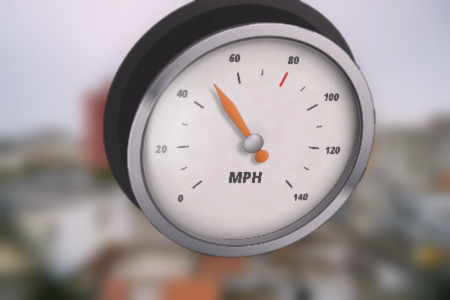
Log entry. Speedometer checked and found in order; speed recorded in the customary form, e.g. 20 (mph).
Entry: 50 (mph)
